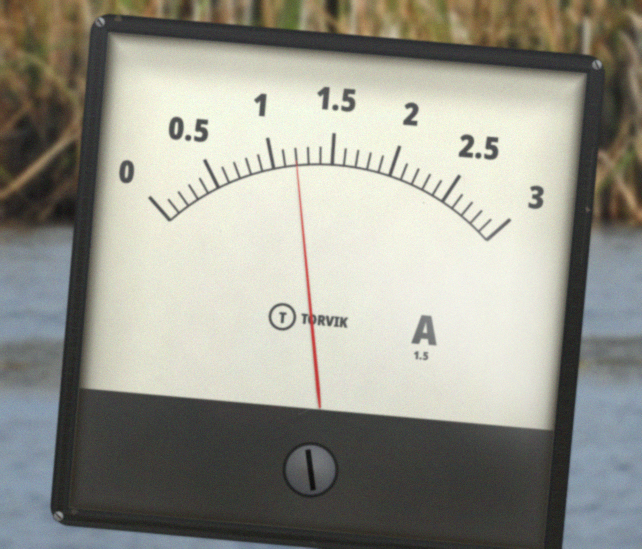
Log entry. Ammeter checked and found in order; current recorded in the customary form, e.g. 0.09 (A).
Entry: 1.2 (A)
